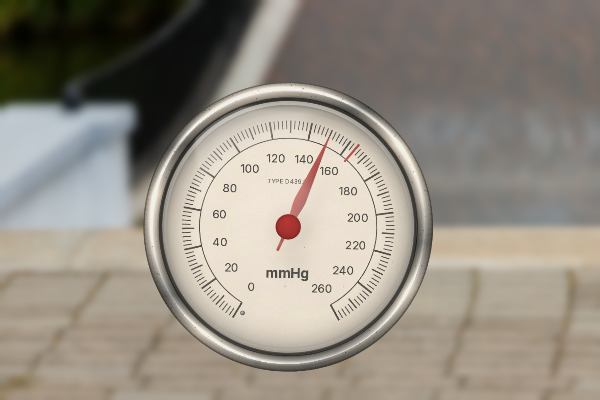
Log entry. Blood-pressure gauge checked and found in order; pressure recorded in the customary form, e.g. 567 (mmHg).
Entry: 150 (mmHg)
